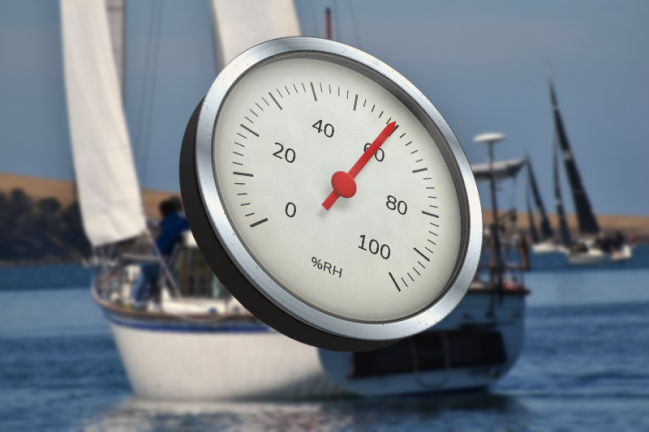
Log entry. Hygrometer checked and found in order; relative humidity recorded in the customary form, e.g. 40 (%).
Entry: 59 (%)
